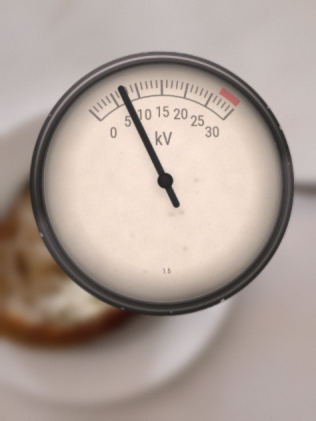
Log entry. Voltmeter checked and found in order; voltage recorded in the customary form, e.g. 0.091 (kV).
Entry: 7 (kV)
